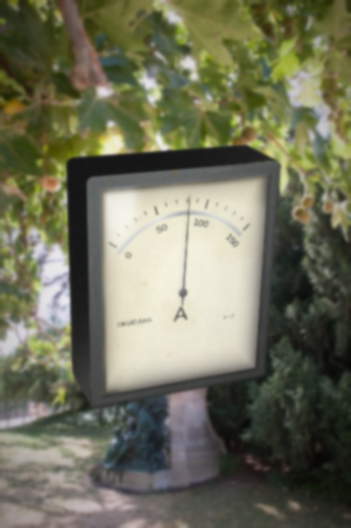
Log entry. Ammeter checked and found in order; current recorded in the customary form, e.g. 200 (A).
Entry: 80 (A)
